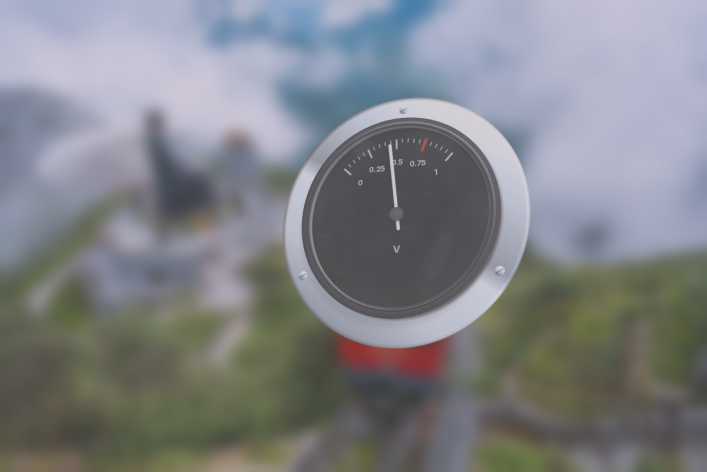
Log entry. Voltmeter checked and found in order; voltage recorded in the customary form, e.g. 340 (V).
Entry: 0.45 (V)
